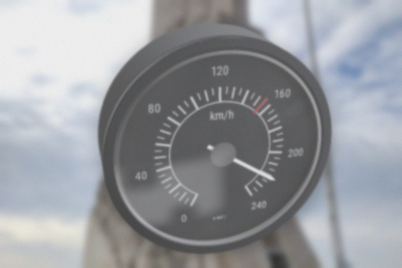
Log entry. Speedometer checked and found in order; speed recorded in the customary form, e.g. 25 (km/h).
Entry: 220 (km/h)
